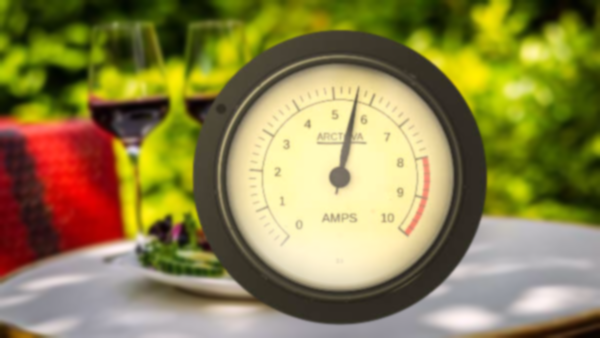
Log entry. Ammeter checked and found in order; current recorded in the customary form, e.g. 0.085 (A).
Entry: 5.6 (A)
